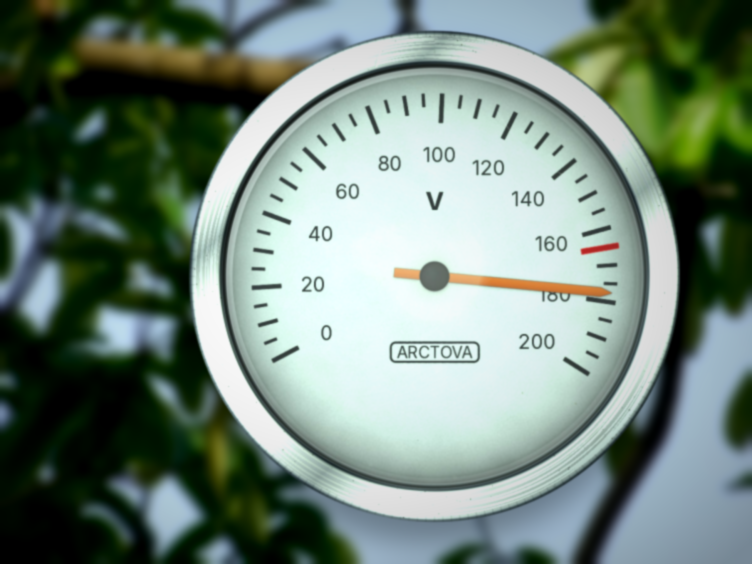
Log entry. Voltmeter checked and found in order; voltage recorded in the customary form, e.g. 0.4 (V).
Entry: 177.5 (V)
